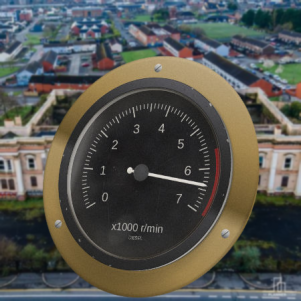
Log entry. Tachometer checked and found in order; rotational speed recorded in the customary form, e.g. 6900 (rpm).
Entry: 6400 (rpm)
